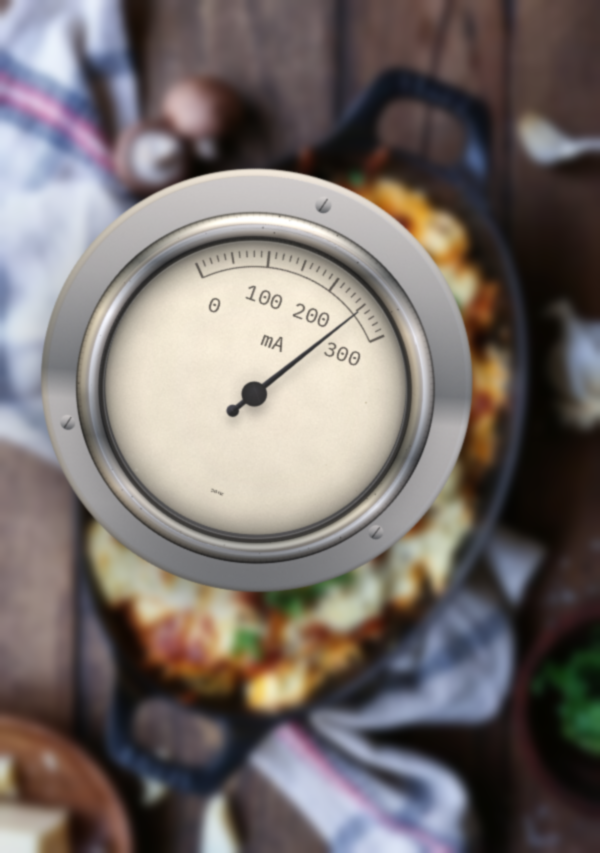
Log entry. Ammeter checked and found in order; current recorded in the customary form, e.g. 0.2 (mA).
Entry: 250 (mA)
